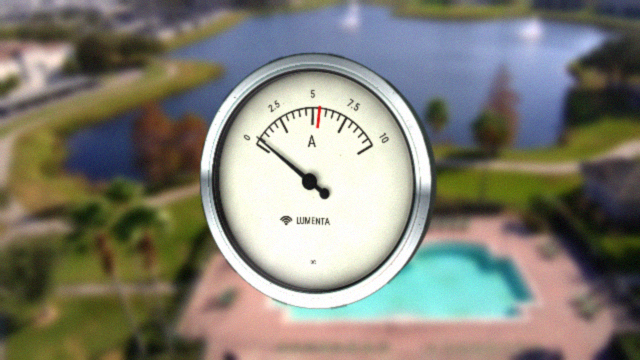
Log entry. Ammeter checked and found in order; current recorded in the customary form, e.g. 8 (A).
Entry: 0.5 (A)
